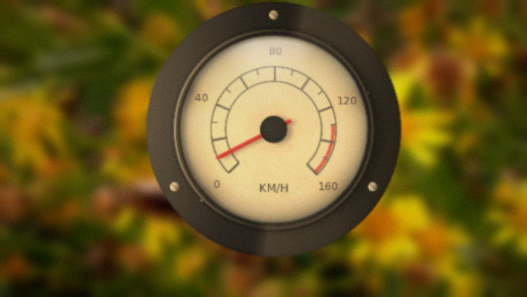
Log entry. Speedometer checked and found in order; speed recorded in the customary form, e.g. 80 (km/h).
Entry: 10 (km/h)
